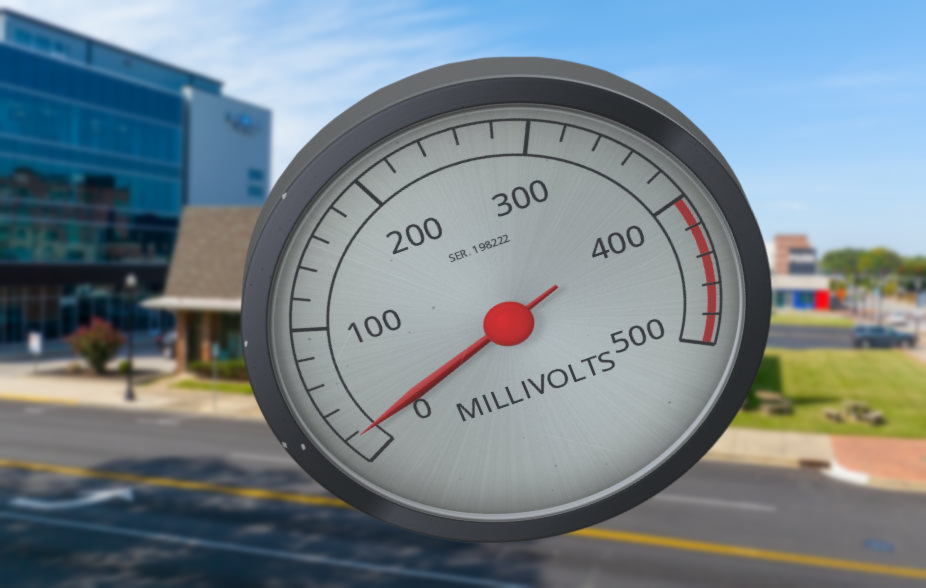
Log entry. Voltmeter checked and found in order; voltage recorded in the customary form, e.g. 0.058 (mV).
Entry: 20 (mV)
